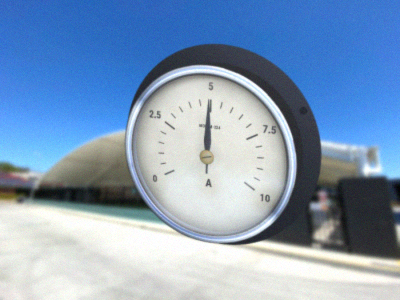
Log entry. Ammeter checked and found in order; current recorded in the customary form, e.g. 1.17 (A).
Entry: 5 (A)
